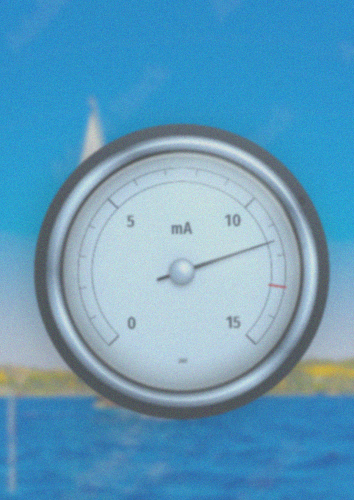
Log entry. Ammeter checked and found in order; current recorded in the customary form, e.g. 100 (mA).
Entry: 11.5 (mA)
